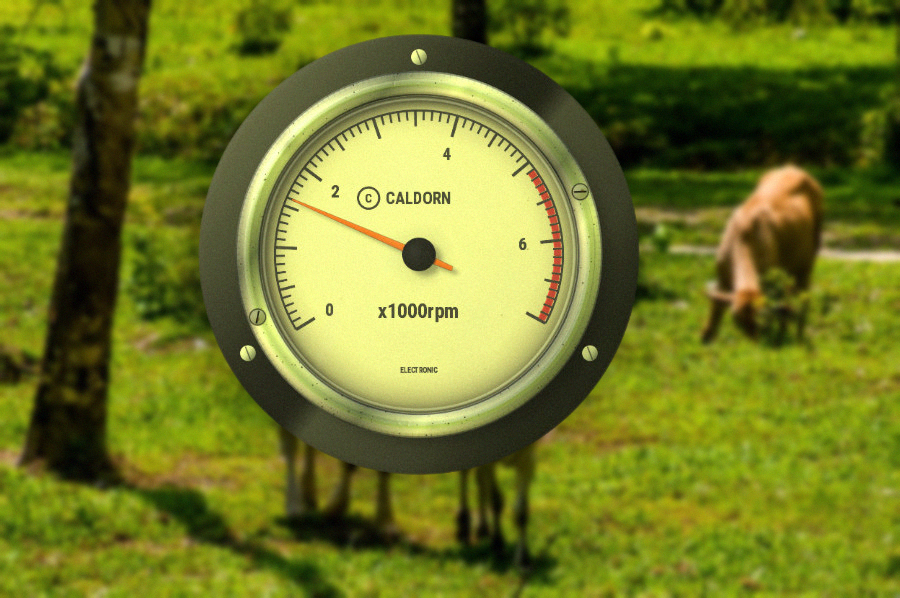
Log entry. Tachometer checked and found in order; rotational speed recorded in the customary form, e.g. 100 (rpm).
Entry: 1600 (rpm)
